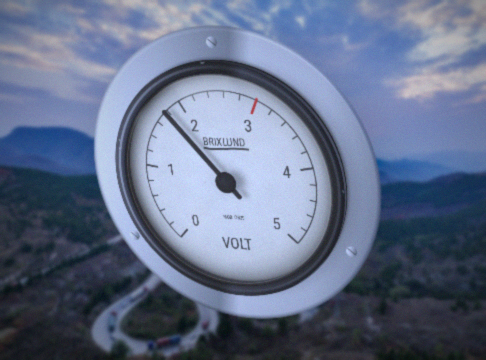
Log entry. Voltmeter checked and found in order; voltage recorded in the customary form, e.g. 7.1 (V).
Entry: 1.8 (V)
